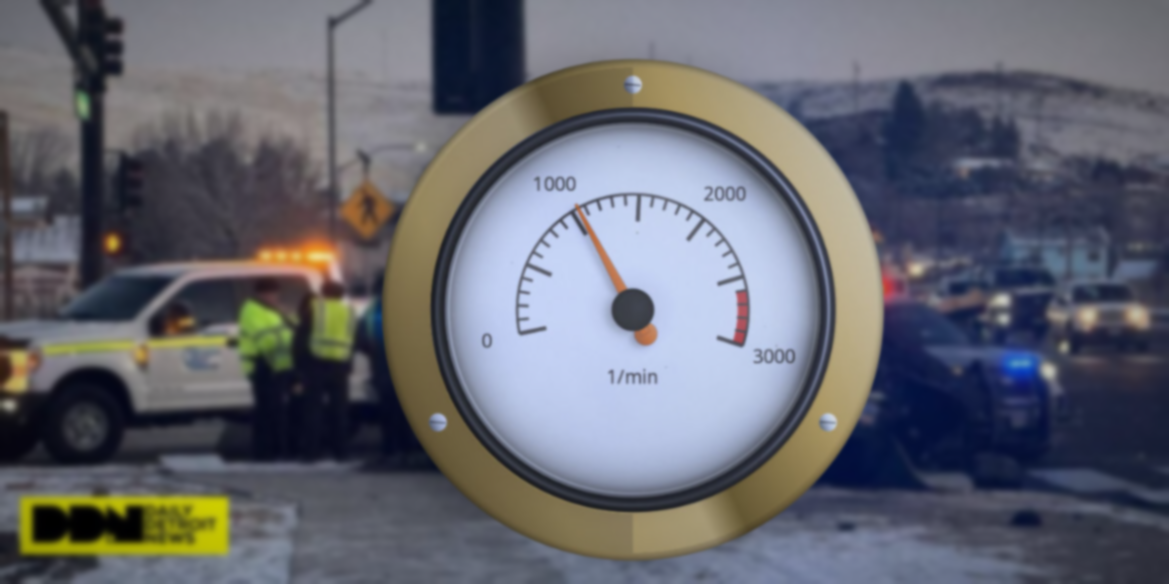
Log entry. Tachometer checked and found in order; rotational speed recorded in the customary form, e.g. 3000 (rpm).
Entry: 1050 (rpm)
